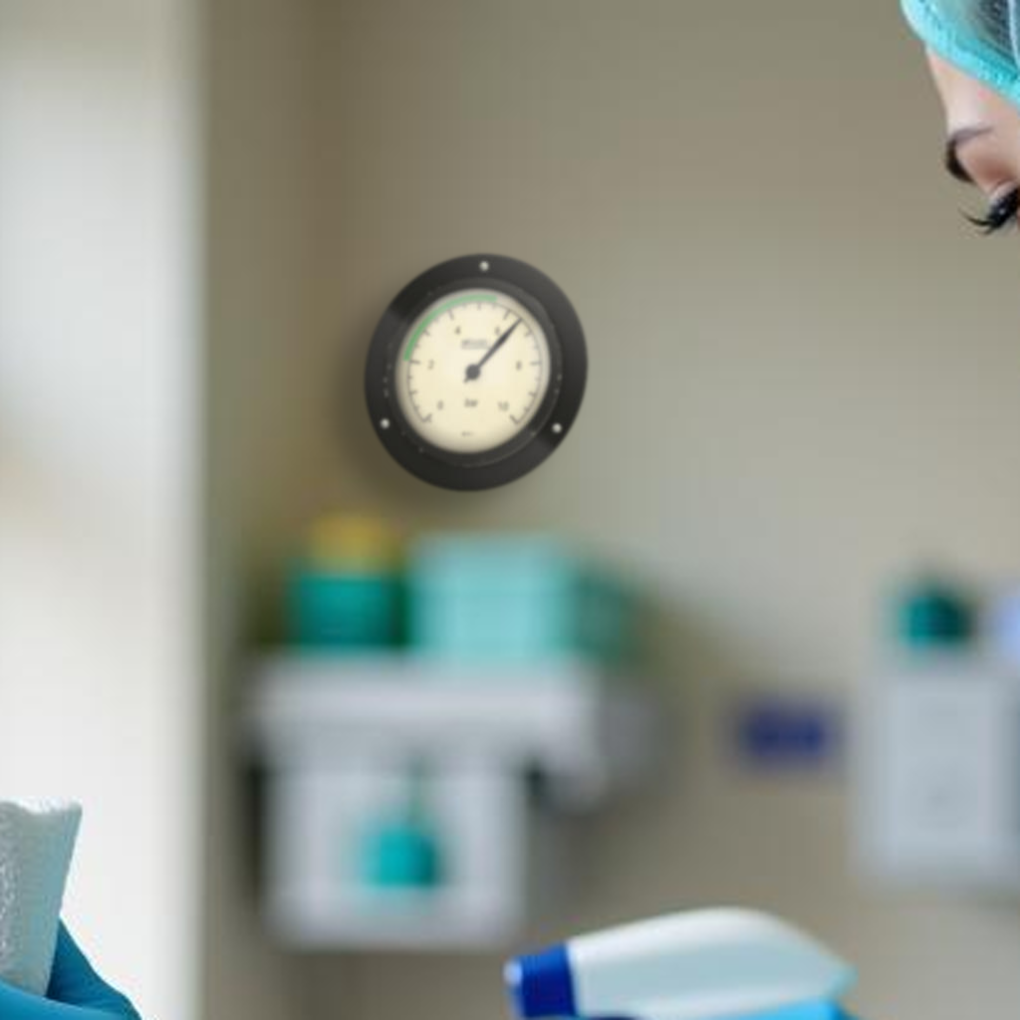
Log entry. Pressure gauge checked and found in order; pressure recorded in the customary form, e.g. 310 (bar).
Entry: 6.5 (bar)
